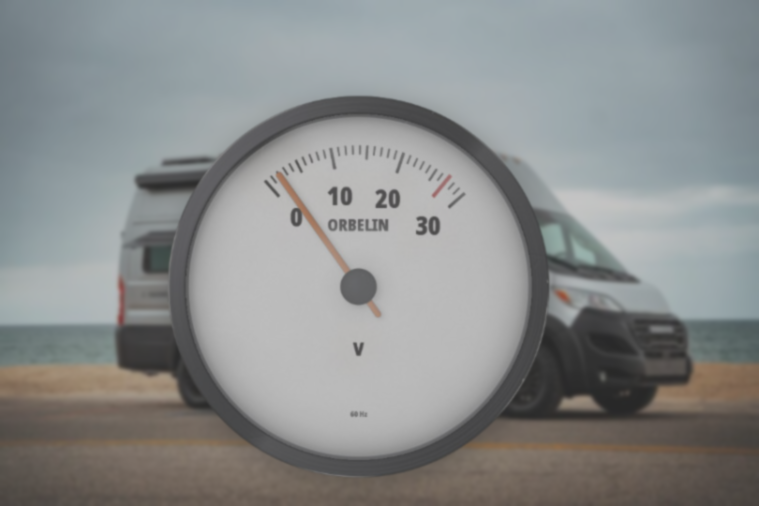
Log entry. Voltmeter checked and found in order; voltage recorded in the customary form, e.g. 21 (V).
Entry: 2 (V)
